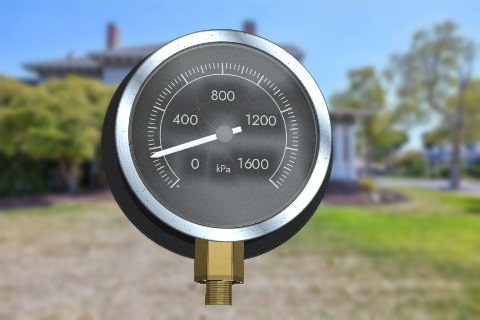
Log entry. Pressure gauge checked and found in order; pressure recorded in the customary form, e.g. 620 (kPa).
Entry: 160 (kPa)
